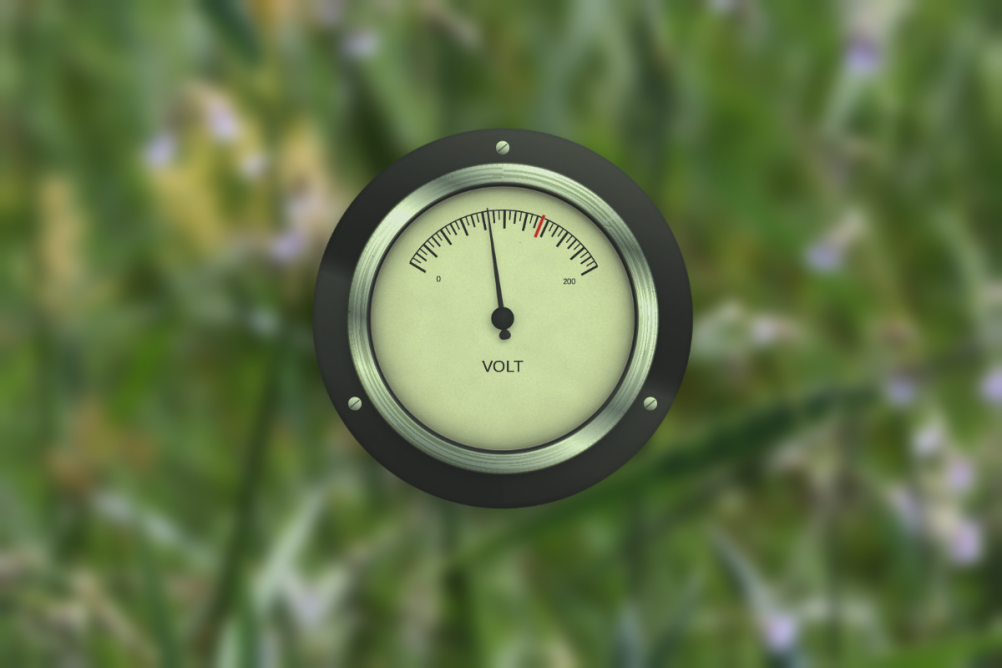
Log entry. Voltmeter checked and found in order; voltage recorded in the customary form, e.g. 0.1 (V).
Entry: 85 (V)
